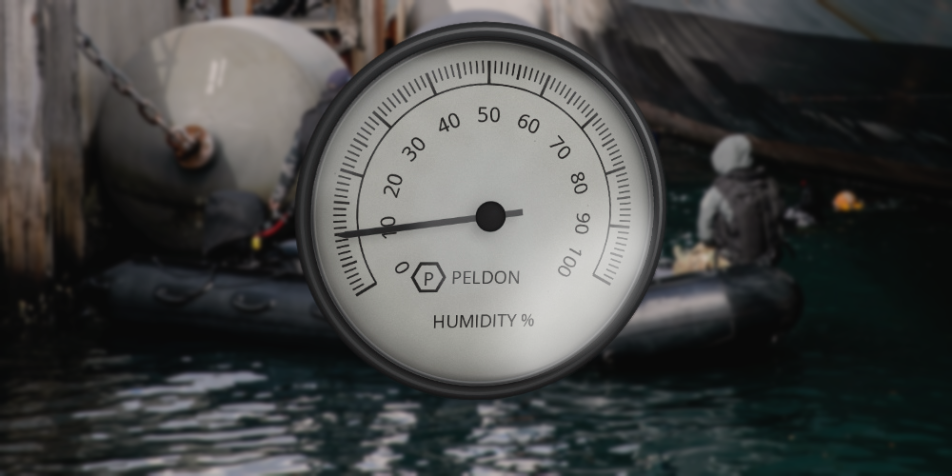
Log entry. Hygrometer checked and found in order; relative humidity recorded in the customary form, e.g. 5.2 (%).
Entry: 10 (%)
